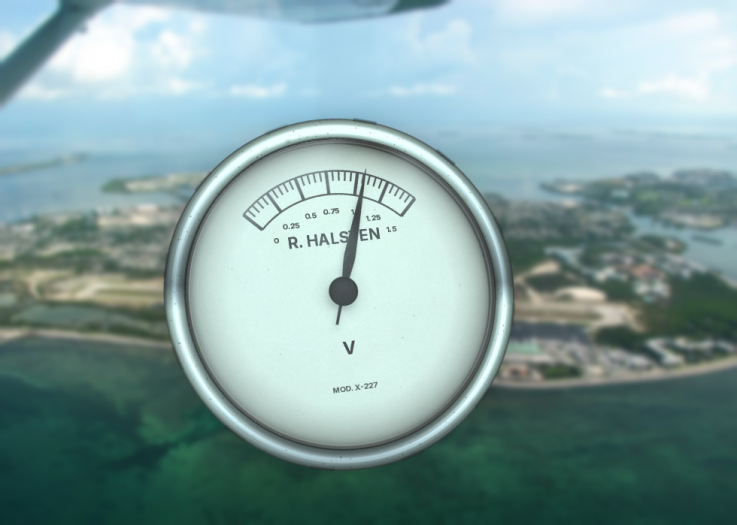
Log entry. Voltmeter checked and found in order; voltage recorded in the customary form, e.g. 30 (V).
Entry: 1.05 (V)
